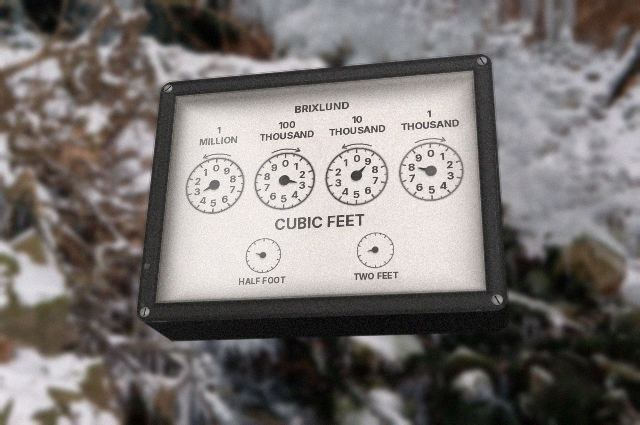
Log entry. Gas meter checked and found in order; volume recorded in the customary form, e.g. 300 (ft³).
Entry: 328800 (ft³)
